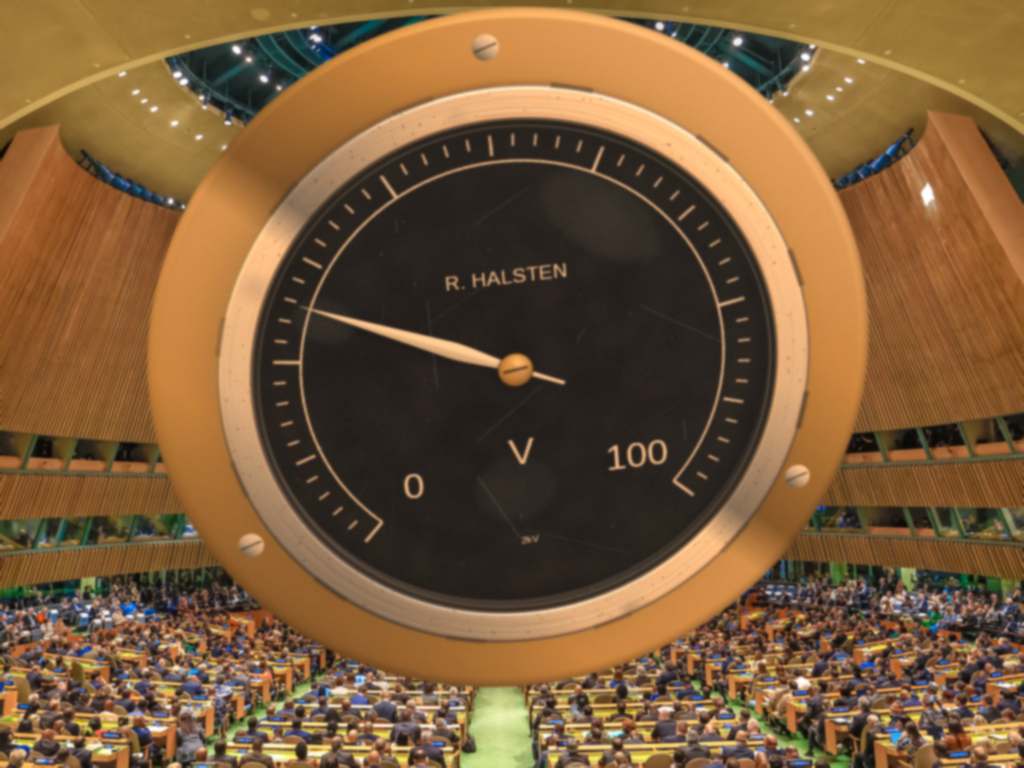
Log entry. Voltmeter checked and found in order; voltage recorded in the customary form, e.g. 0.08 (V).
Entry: 26 (V)
